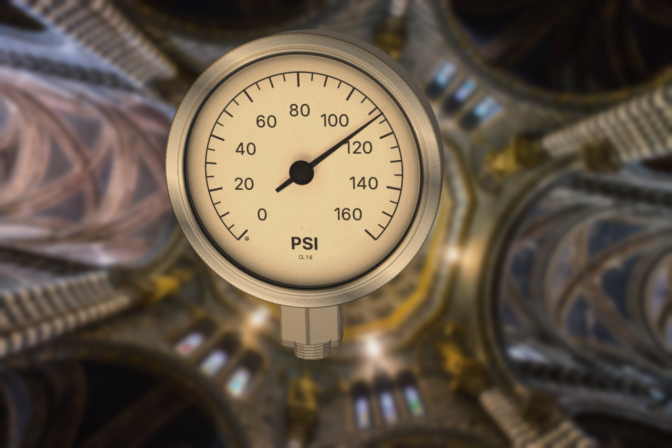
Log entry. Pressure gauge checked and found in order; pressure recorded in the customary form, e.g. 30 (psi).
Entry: 112.5 (psi)
